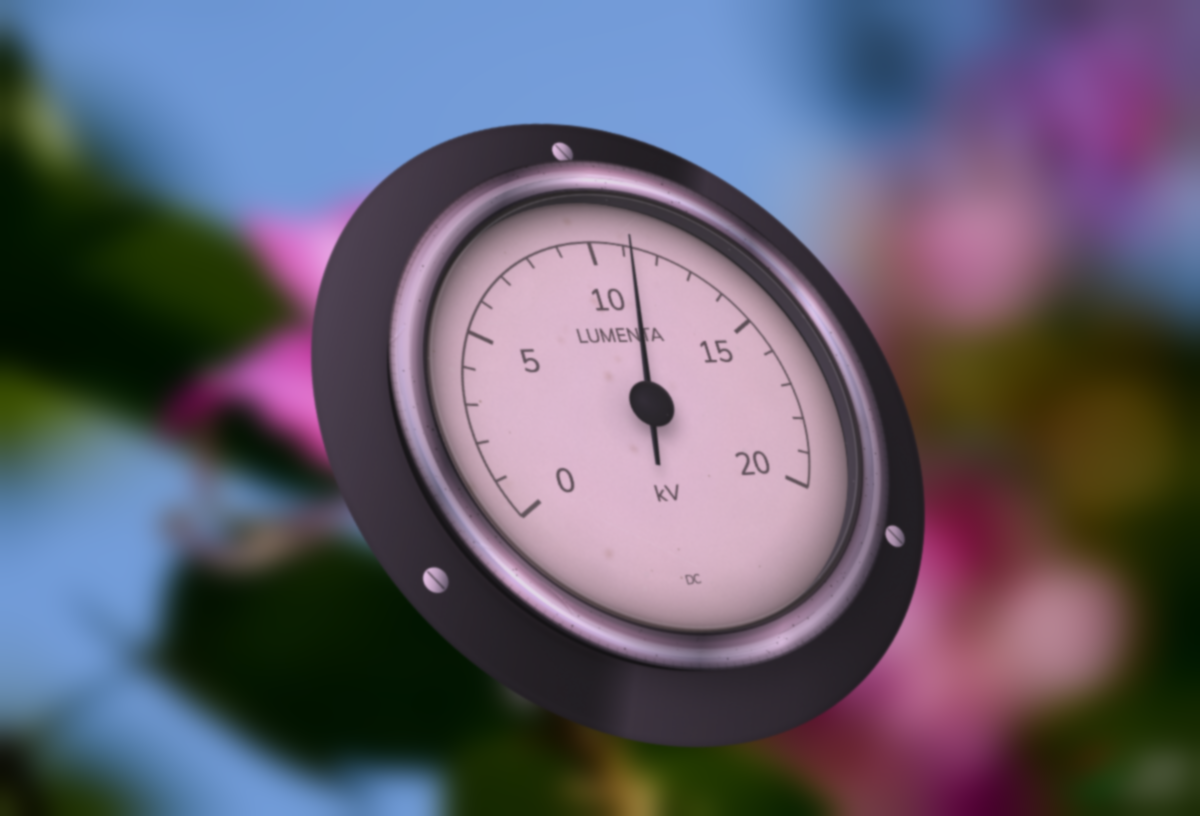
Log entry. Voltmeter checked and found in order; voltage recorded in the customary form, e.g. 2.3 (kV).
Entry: 11 (kV)
